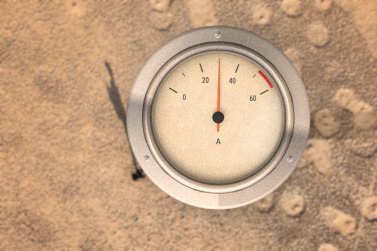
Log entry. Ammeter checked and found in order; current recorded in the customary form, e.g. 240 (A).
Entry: 30 (A)
